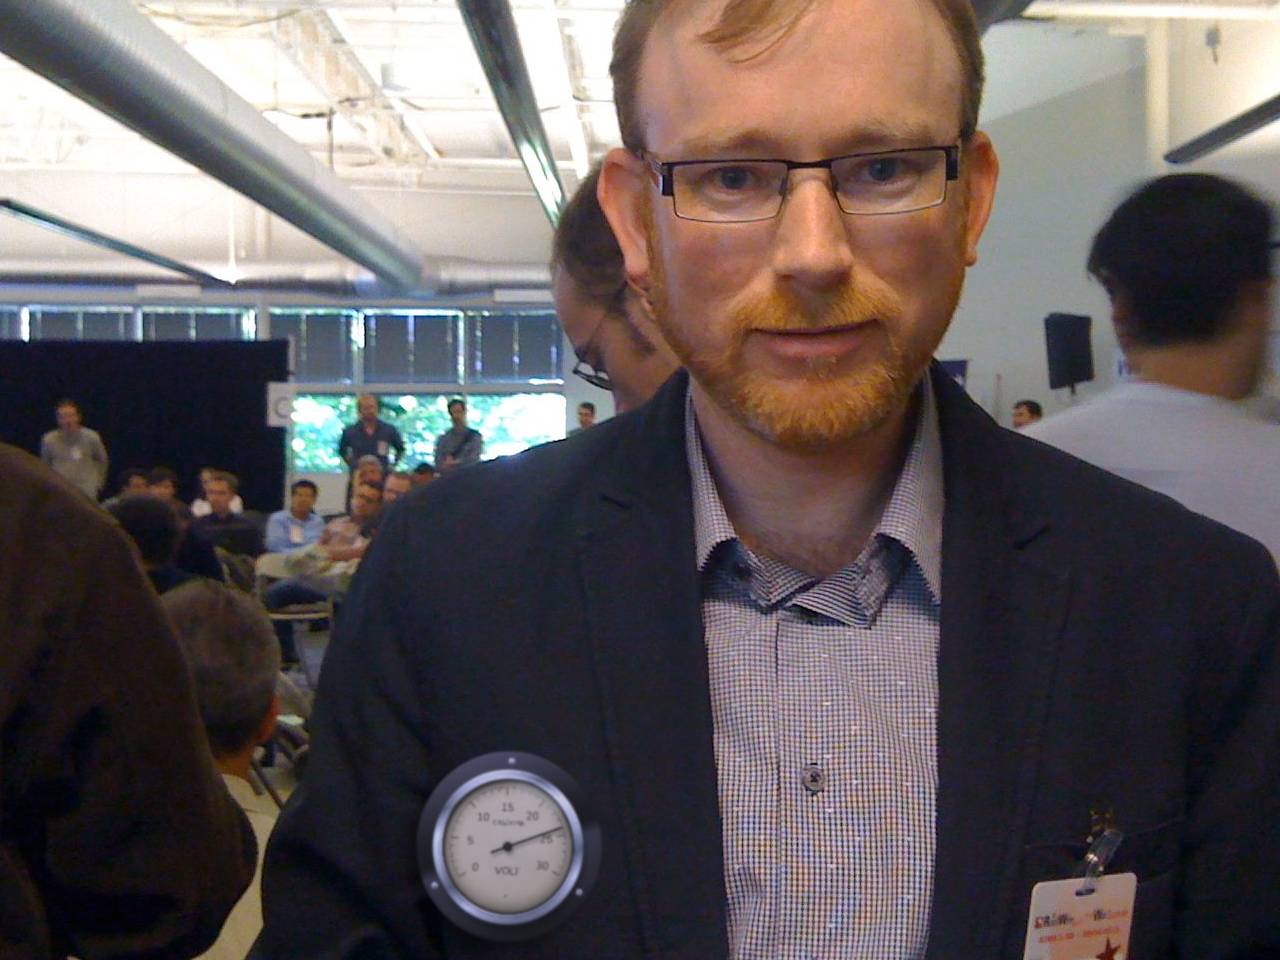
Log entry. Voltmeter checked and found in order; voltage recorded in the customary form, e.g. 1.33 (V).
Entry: 24 (V)
